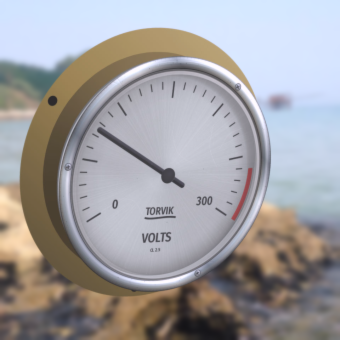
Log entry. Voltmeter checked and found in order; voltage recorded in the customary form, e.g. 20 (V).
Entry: 75 (V)
